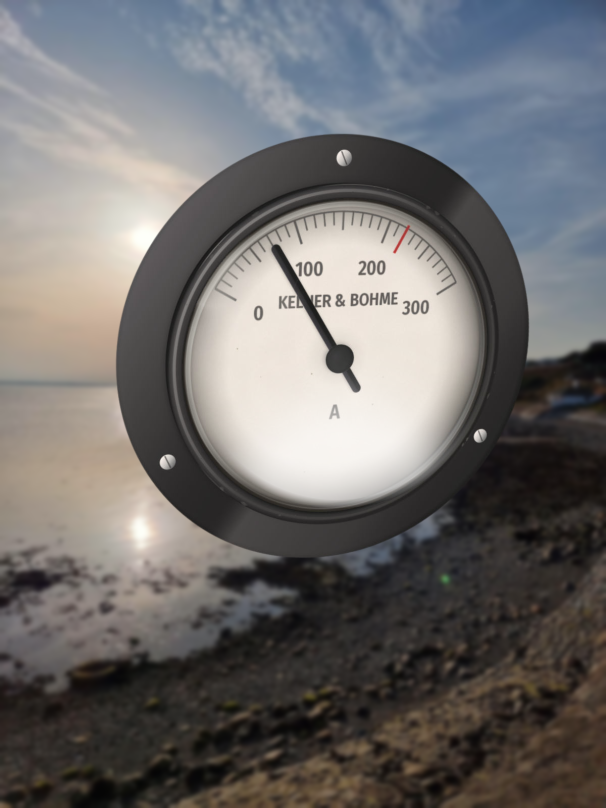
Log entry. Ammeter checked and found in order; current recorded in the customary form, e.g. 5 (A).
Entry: 70 (A)
